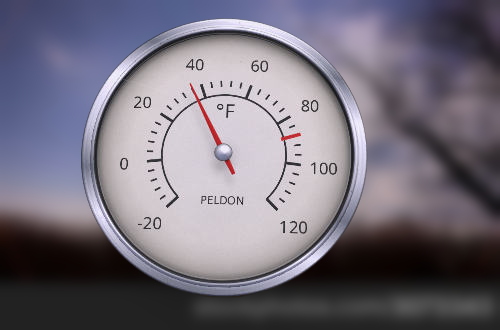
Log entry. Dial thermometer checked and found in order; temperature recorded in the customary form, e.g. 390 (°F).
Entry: 36 (°F)
